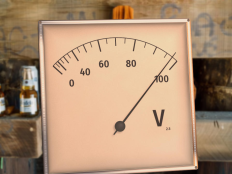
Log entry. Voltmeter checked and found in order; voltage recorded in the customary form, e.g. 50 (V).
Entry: 97.5 (V)
